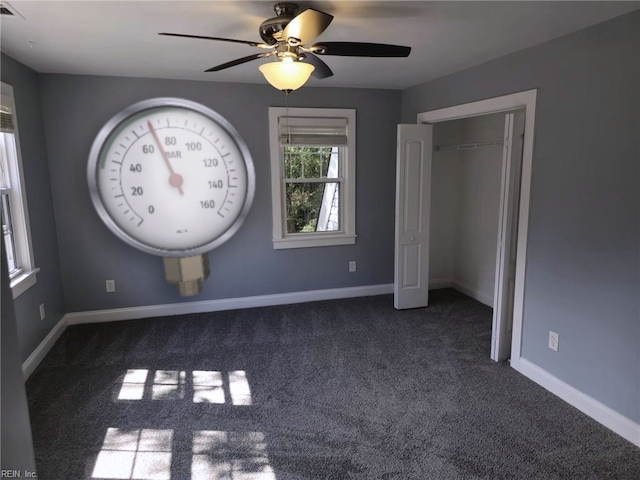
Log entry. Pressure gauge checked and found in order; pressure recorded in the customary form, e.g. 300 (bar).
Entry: 70 (bar)
